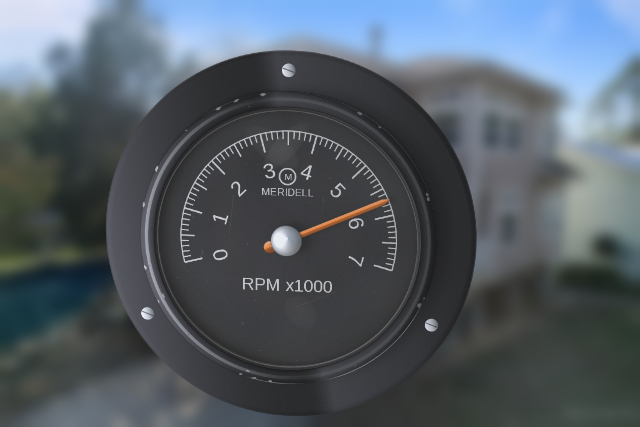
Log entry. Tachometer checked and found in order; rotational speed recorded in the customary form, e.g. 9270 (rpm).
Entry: 5700 (rpm)
